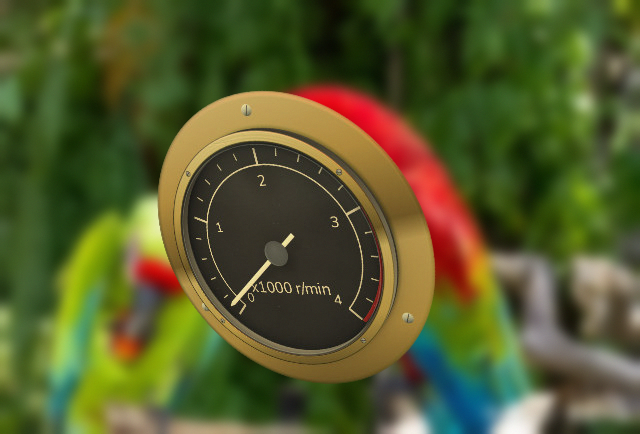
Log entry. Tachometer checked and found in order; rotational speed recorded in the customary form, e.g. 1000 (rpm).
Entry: 100 (rpm)
